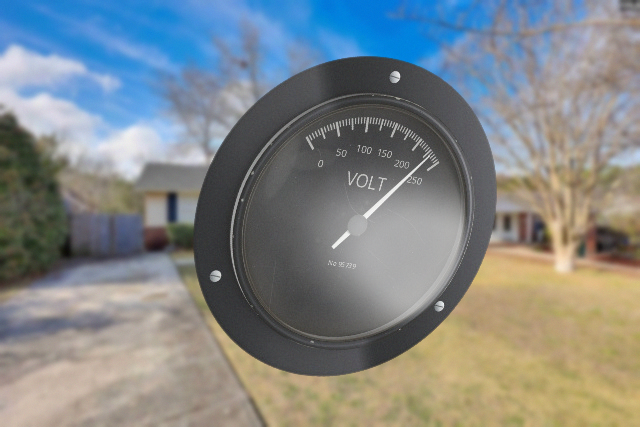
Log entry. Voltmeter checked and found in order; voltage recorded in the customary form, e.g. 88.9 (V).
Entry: 225 (V)
